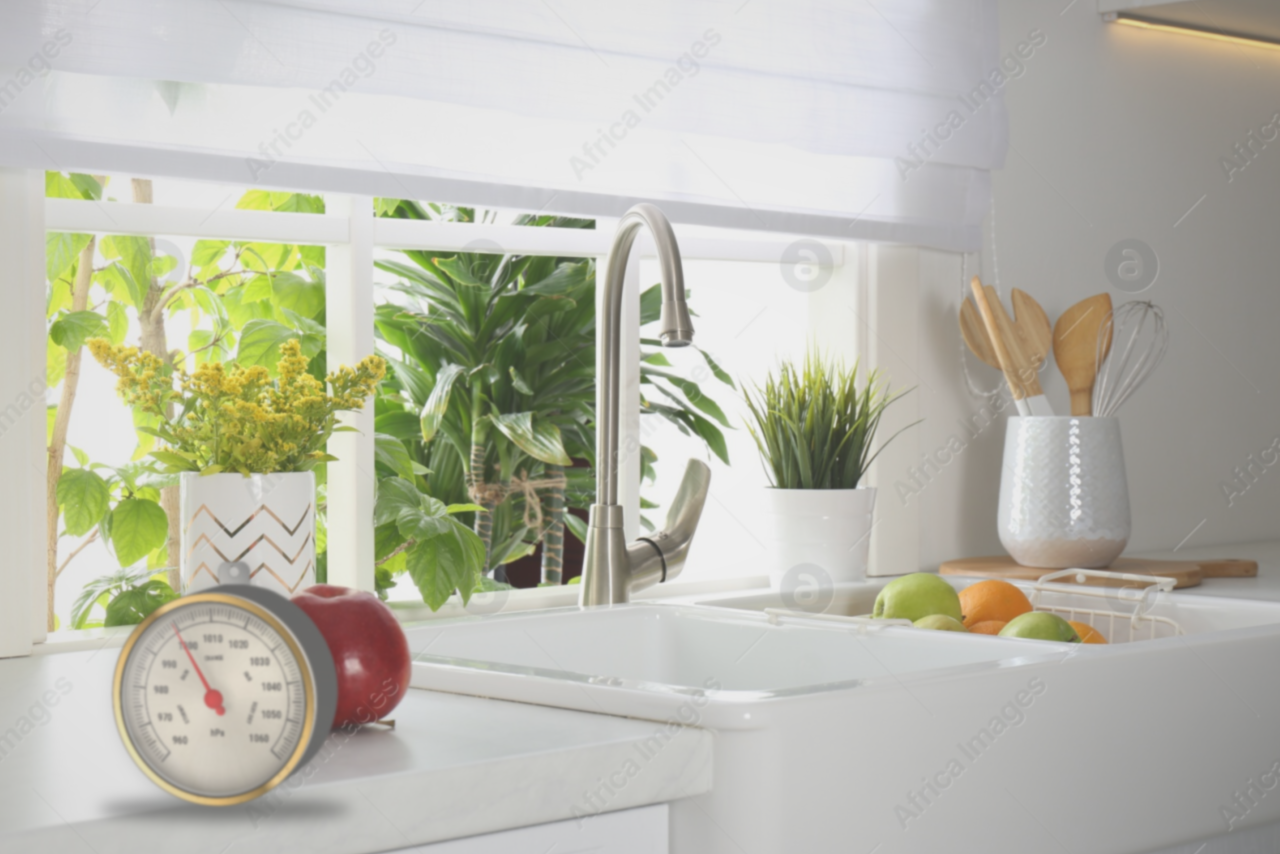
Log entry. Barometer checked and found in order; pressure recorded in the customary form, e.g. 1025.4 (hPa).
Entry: 1000 (hPa)
